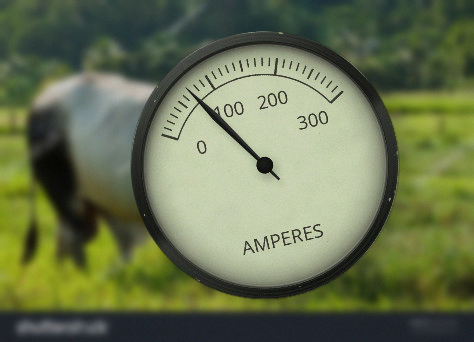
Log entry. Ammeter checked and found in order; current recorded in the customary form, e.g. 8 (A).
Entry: 70 (A)
